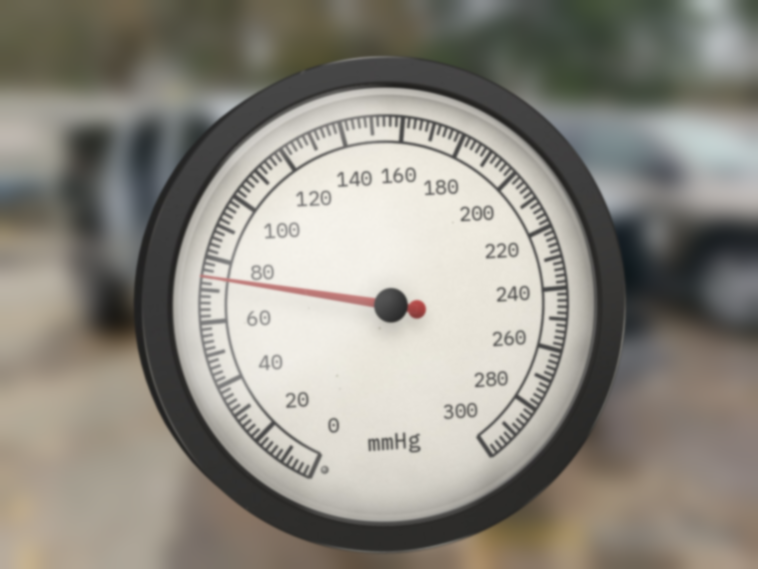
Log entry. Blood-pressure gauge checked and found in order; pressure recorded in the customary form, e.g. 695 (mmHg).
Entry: 74 (mmHg)
